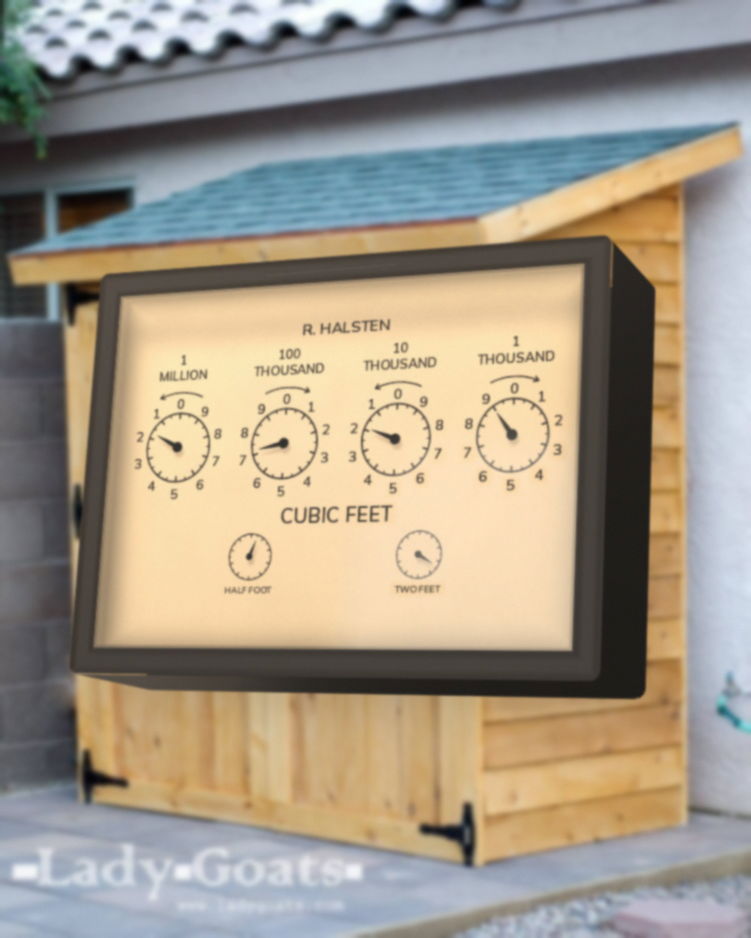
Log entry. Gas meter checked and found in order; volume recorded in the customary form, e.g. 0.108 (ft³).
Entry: 171900 (ft³)
